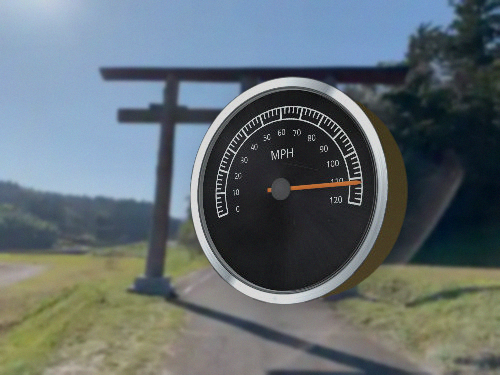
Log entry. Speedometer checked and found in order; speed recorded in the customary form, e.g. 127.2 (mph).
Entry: 112 (mph)
